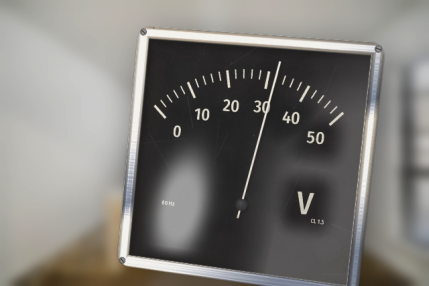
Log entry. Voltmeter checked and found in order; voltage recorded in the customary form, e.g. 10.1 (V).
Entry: 32 (V)
